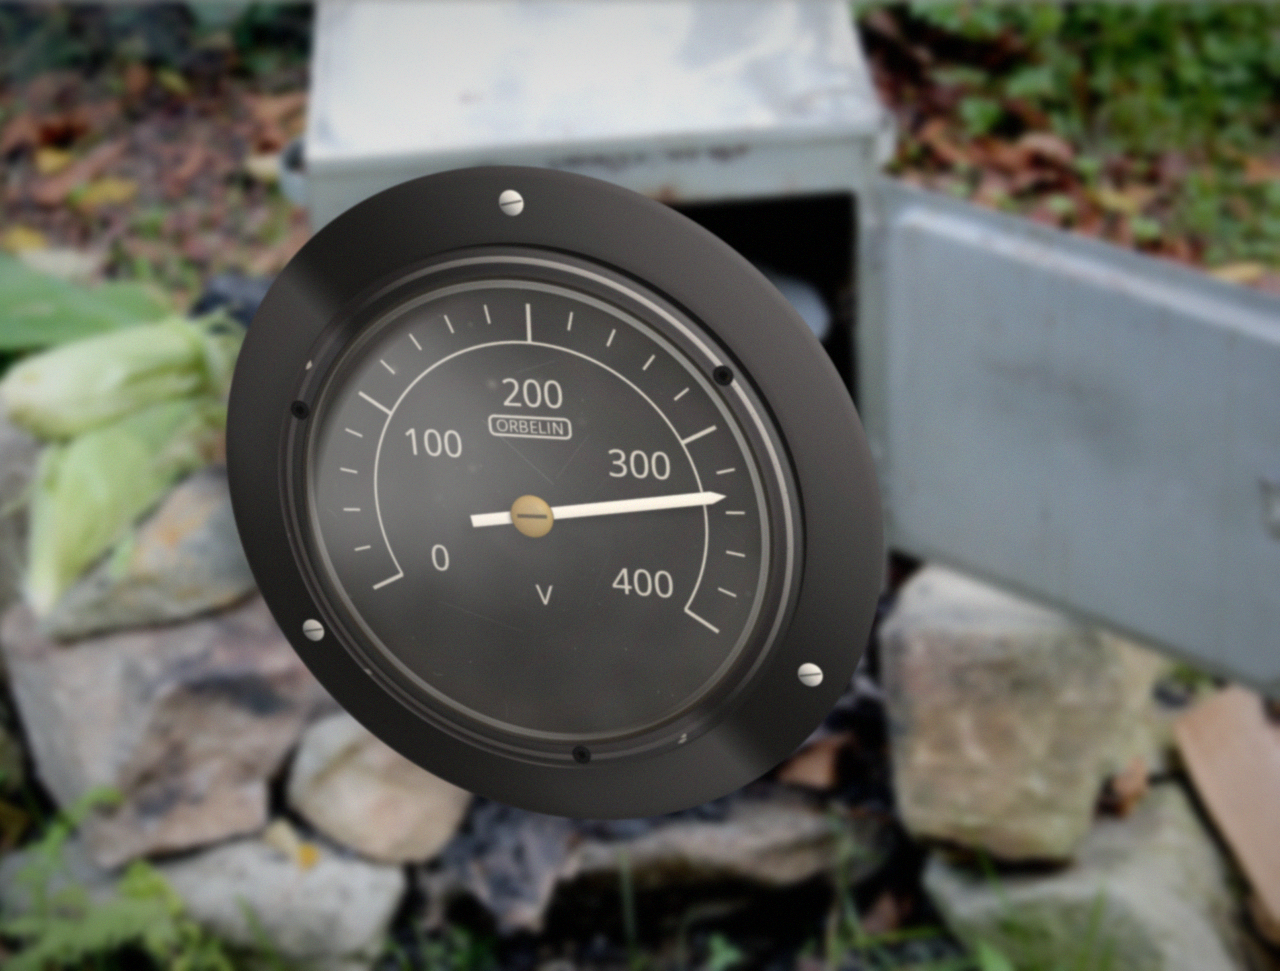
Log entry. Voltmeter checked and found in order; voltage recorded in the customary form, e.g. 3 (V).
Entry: 330 (V)
